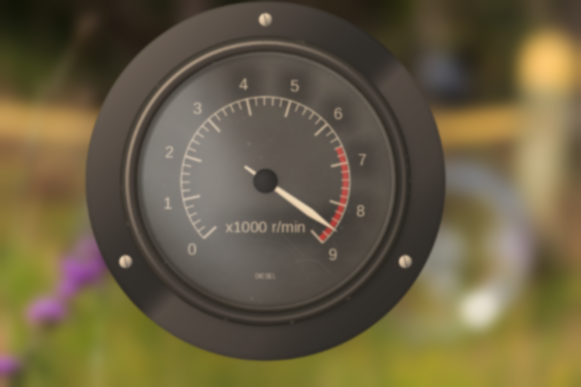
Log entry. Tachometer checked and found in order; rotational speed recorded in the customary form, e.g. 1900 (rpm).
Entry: 8600 (rpm)
